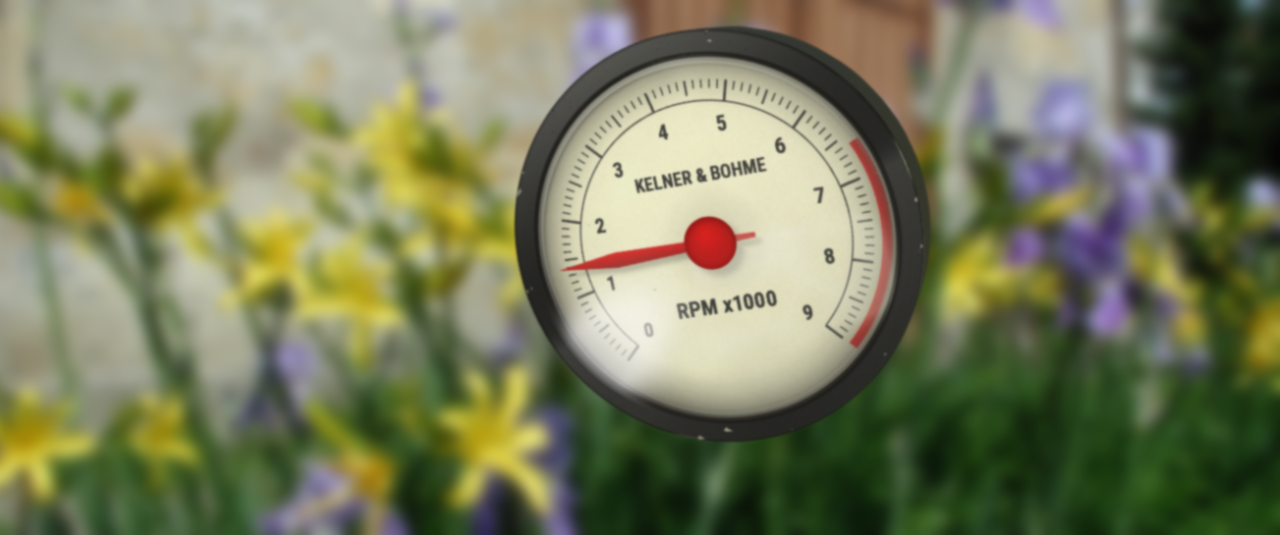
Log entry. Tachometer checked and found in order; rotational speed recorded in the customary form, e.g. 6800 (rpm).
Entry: 1400 (rpm)
